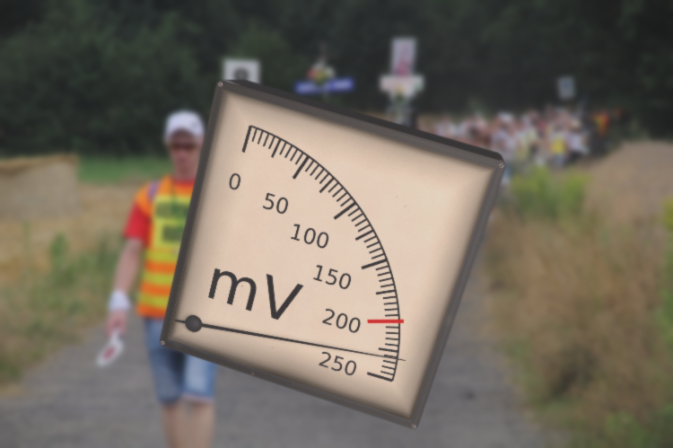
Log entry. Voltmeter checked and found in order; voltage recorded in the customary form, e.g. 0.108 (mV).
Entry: 230 (mV)
